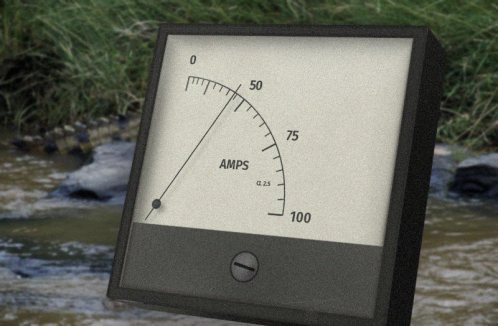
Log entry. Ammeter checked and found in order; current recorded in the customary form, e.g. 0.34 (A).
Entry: 45 (A)
